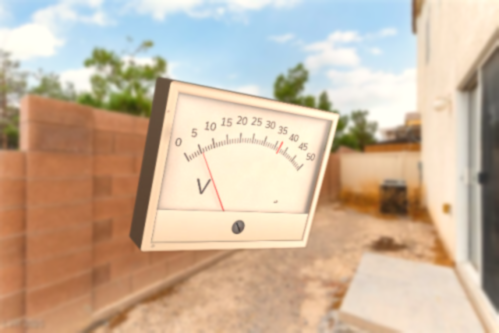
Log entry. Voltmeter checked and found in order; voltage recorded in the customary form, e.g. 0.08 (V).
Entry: 5 (V)
